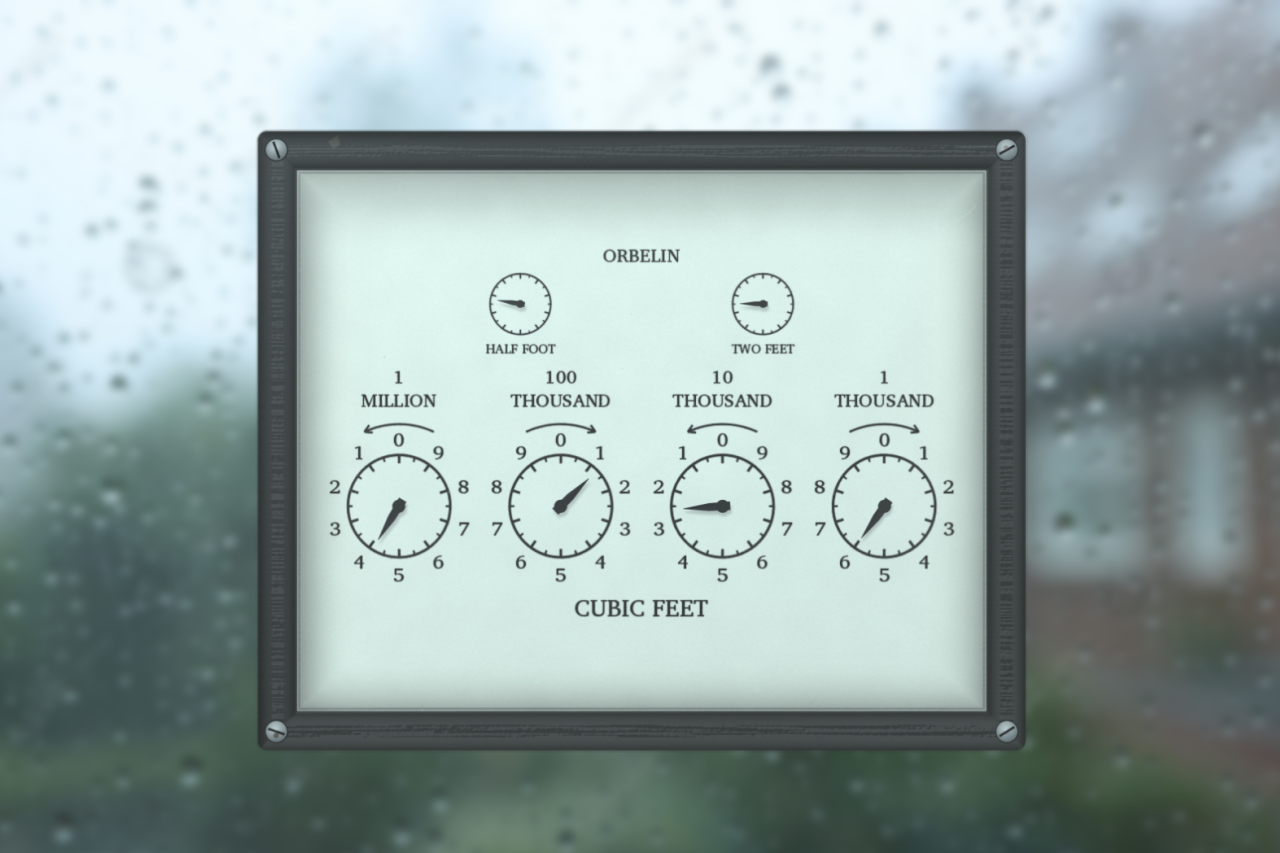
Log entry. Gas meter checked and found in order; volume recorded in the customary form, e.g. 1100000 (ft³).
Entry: 412600 (ft³)
